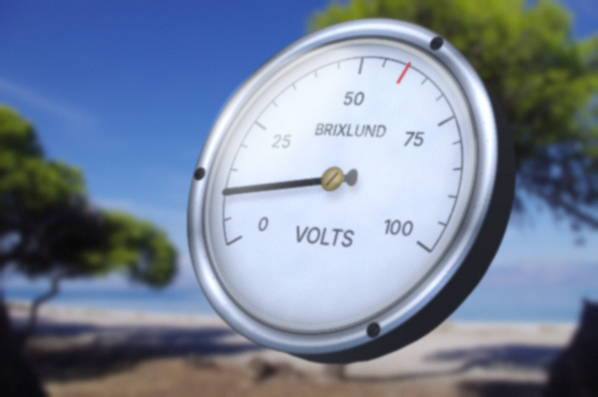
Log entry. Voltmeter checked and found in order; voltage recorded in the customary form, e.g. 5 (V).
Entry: 10 (V)
